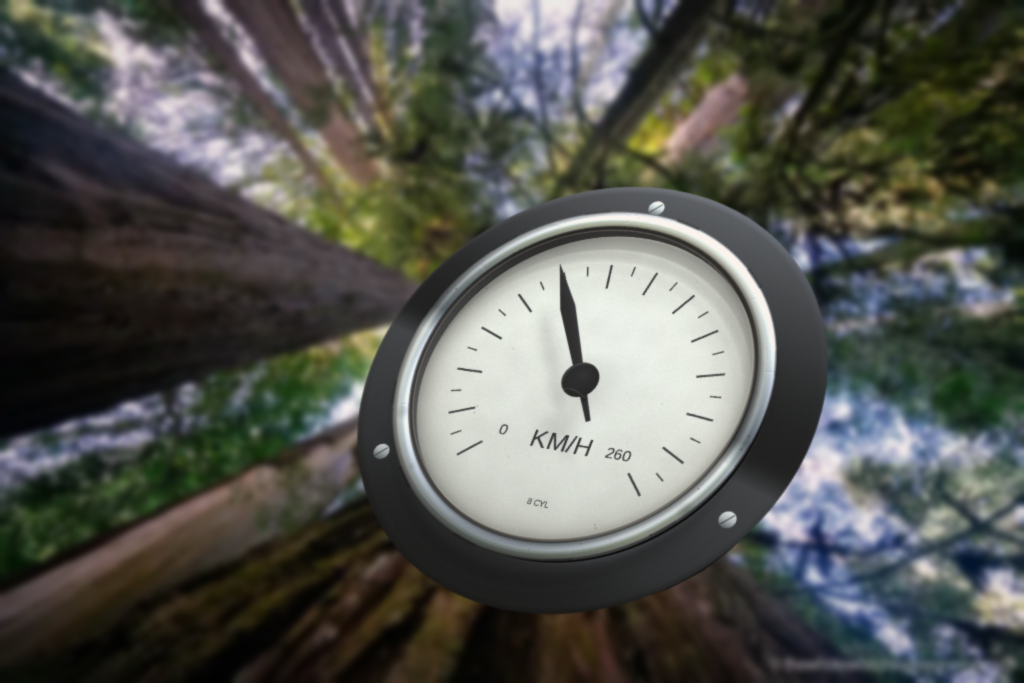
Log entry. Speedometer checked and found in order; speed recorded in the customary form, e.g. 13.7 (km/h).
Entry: 100 (km/h)
